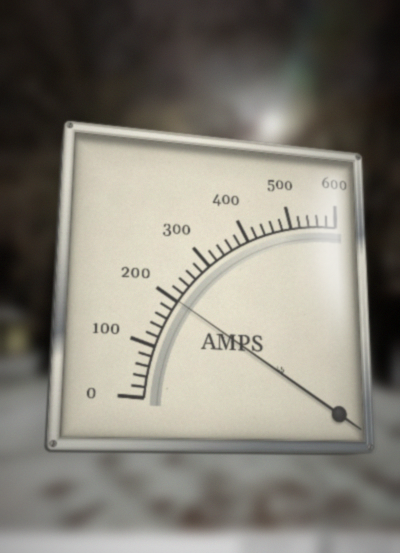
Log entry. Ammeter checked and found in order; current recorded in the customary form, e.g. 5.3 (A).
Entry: 200 (A)
